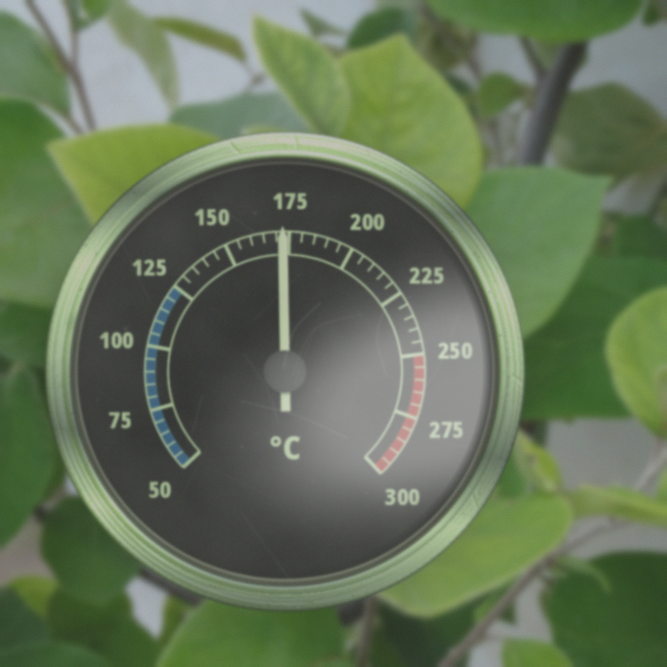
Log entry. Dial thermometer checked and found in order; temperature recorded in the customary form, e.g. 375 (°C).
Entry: 172.5 (°C)
